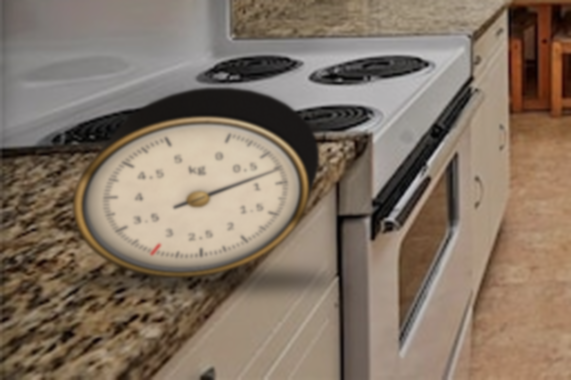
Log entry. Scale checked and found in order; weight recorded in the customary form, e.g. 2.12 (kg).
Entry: 0.75 (kg)
